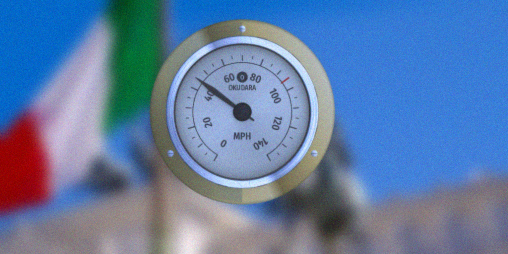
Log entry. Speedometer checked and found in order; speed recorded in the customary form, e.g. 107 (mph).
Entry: 45 (mph)
